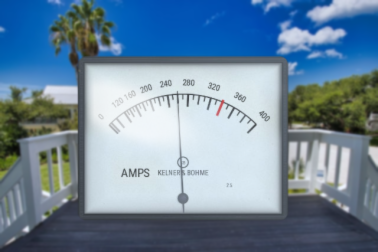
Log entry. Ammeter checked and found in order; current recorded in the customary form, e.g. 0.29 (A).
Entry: 260 (A)
